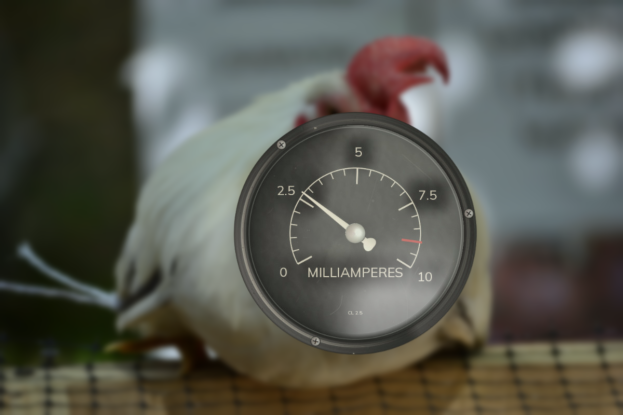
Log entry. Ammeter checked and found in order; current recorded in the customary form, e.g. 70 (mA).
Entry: 2.75 (mA)
